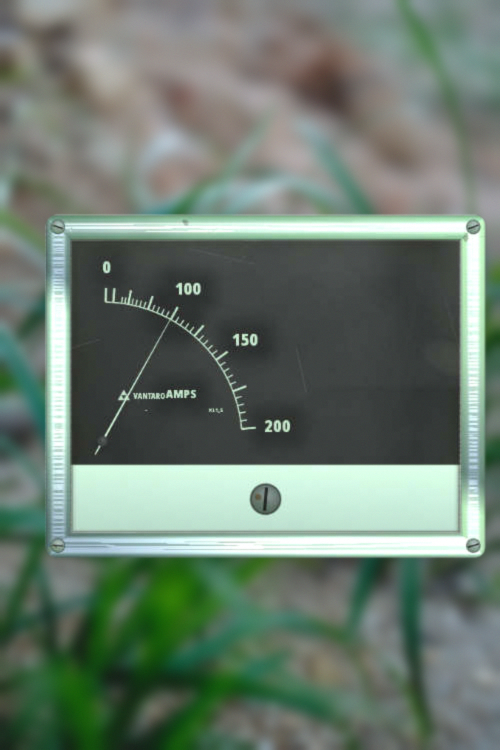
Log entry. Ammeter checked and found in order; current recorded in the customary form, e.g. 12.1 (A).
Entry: 100 (A)
